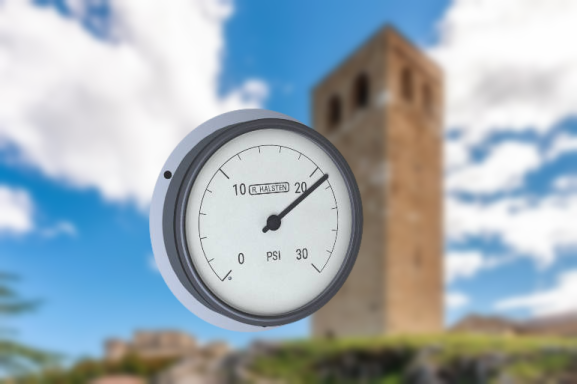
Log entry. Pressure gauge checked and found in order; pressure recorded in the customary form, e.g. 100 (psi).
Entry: 21 (psi)
